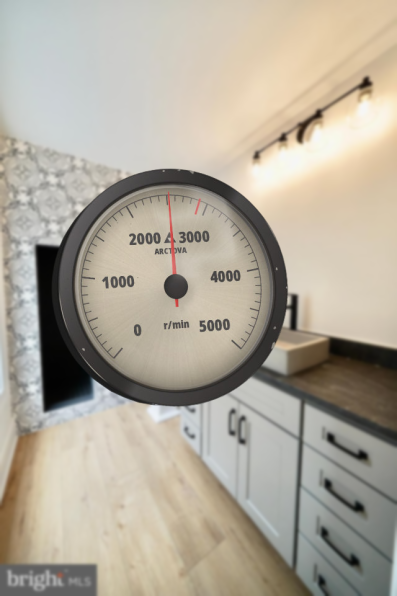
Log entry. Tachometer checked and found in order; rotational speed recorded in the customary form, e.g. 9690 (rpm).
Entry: 2500 (rpm)
